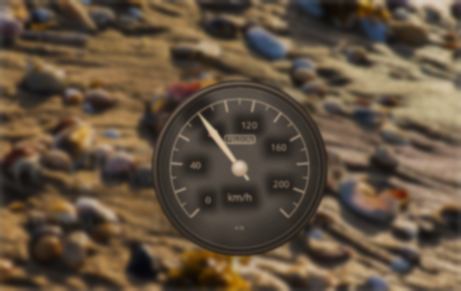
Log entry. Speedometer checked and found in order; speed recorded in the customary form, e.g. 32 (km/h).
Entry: 80 (km/h)
